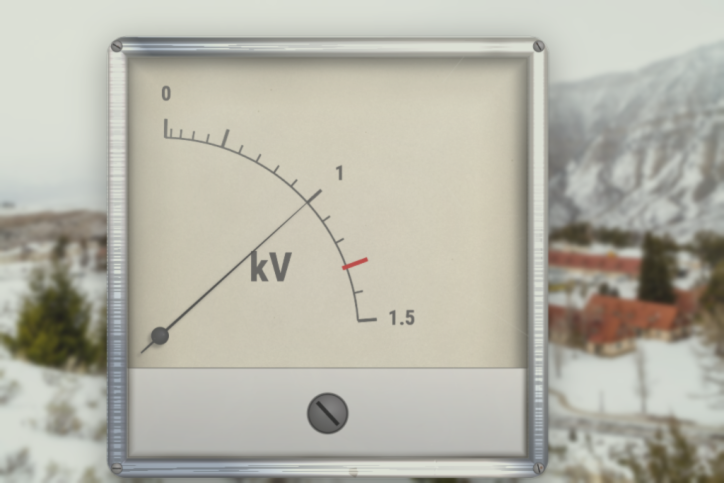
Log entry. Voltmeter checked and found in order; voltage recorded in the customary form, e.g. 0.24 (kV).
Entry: 1 (kV)
